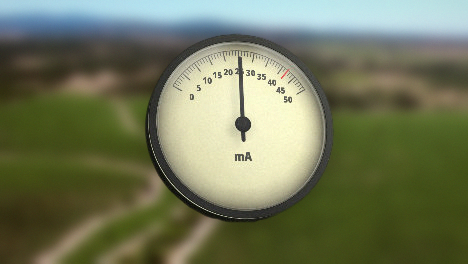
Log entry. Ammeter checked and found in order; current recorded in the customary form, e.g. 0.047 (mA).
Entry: 25 (mA)
